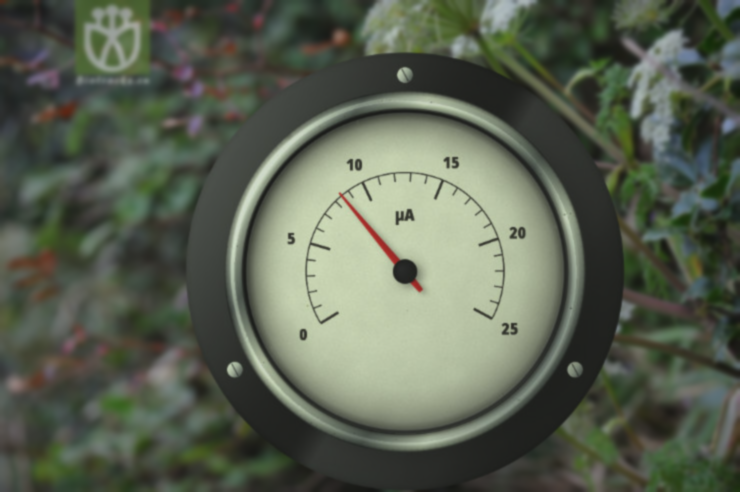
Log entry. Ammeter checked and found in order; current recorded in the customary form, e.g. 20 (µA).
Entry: 8.5 (µA)
